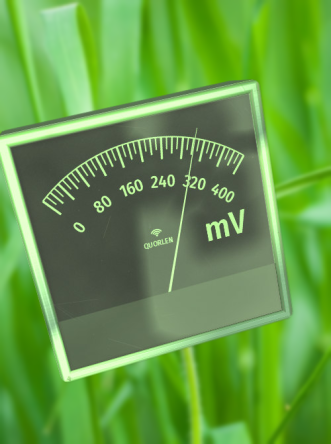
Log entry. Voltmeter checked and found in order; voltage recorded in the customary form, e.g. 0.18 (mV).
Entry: 300 (mV)
